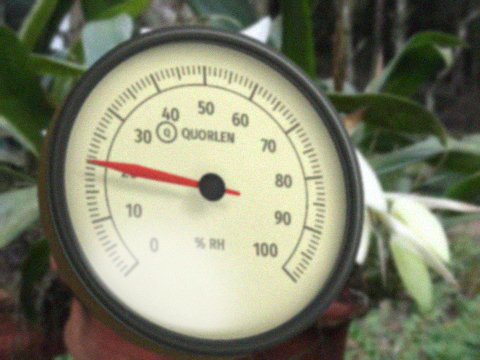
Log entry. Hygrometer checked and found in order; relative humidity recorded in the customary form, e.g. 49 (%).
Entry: 20 (%)
